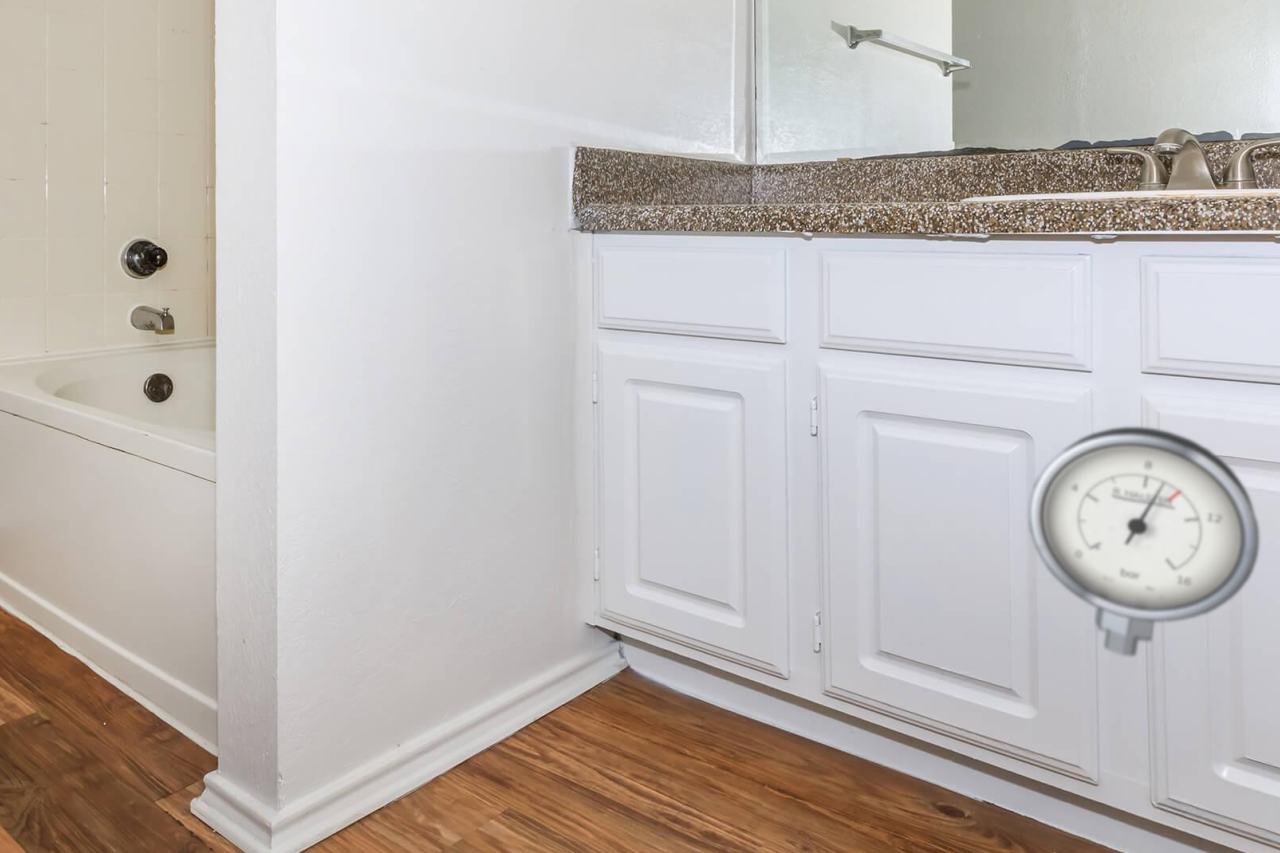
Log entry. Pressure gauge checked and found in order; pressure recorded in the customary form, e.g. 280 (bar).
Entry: 9 (bar)
